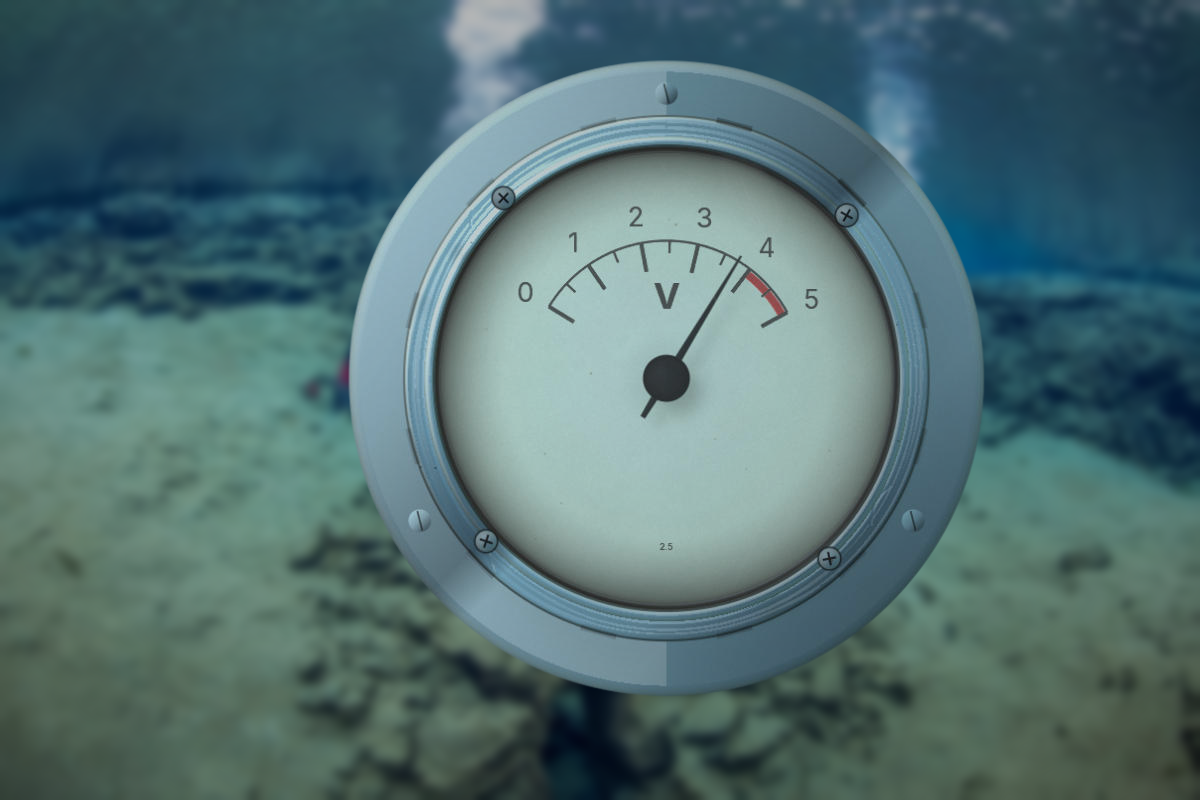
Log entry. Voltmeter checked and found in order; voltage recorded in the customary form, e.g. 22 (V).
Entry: 3.75 (V)
